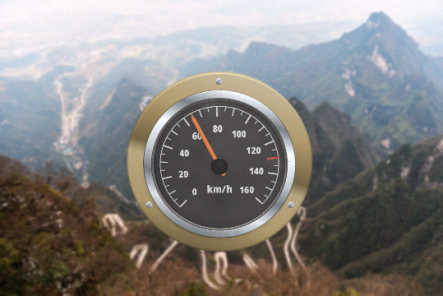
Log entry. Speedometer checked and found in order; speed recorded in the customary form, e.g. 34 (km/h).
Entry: 65 (km/h)
